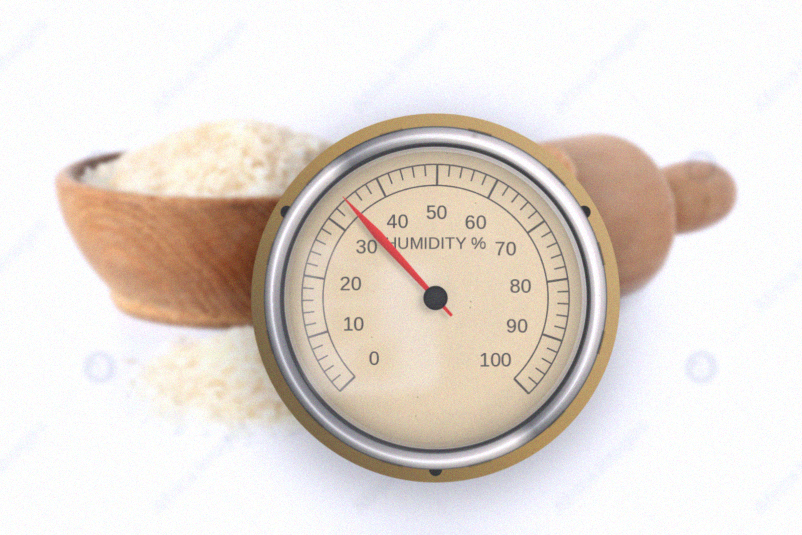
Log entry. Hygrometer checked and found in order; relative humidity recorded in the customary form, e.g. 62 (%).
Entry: 34 (%)
